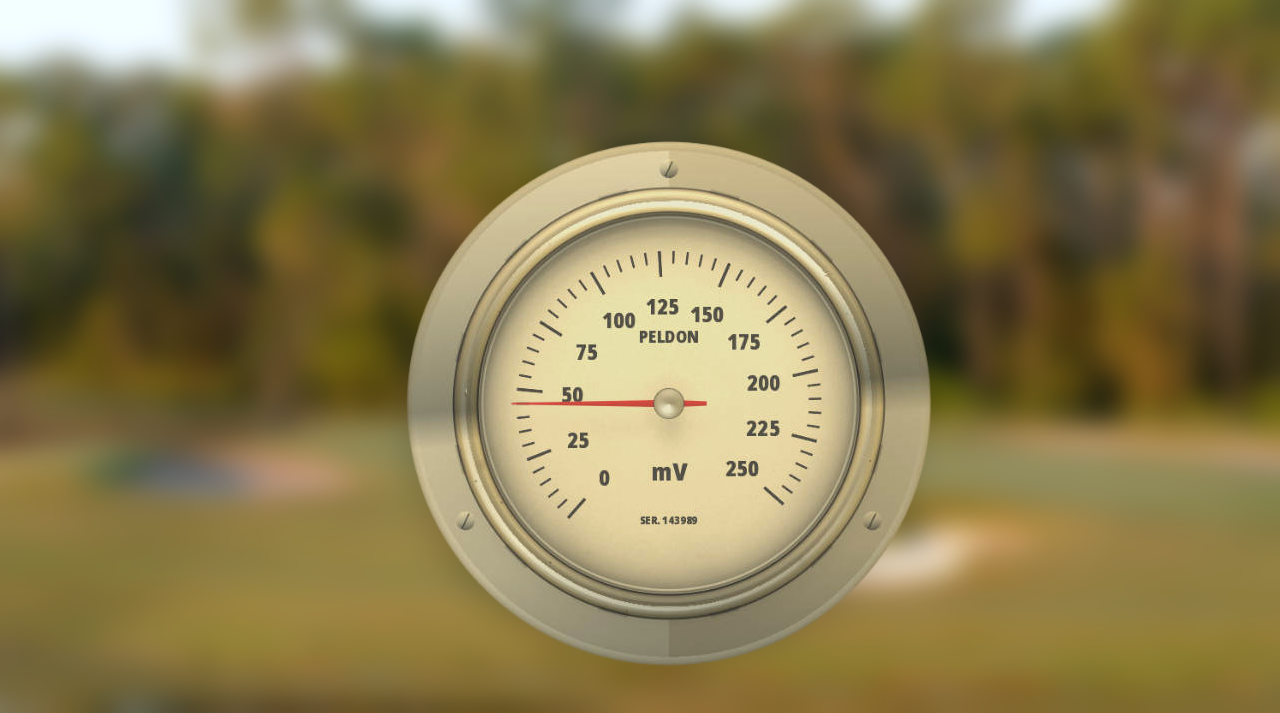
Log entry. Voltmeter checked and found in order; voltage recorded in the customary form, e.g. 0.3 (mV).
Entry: 45 (mV)
